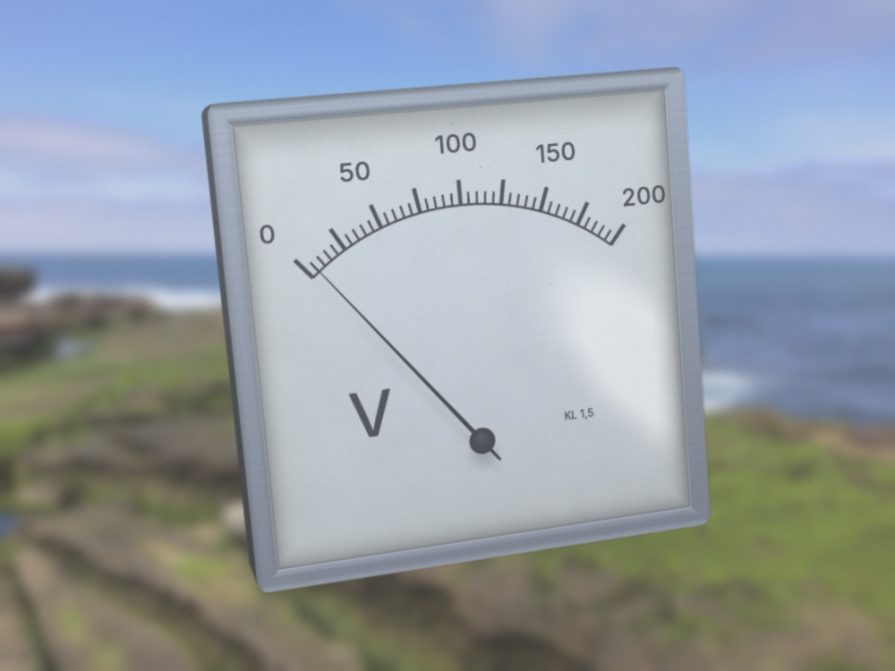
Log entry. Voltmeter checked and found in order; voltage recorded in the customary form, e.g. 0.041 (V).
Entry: 5 (V)
